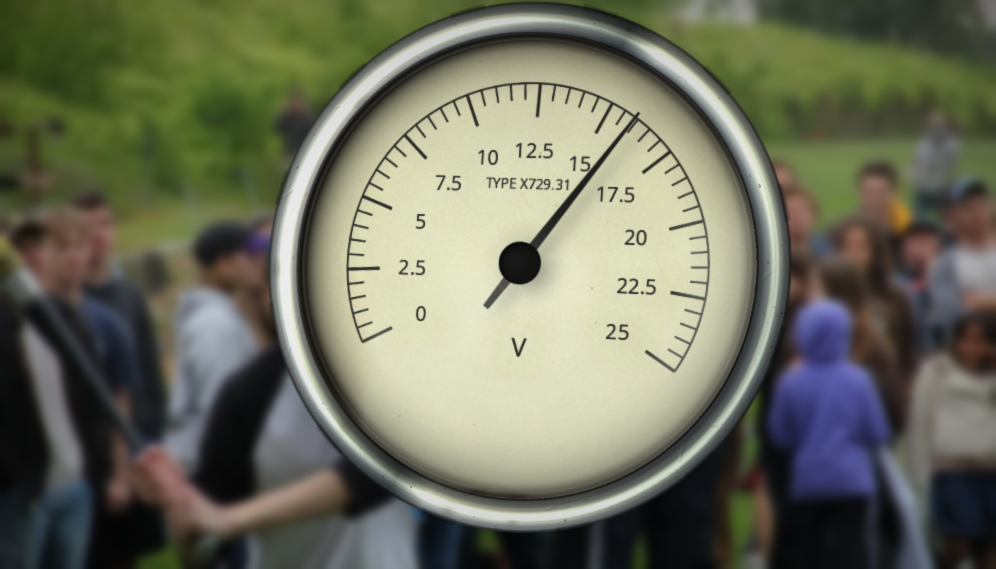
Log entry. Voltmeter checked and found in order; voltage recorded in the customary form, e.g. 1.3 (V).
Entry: 16 (V)
